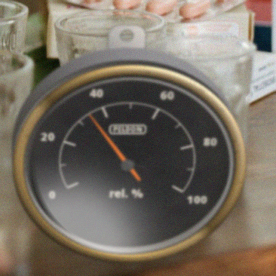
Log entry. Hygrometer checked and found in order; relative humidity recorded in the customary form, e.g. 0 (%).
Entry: 35 (%)
